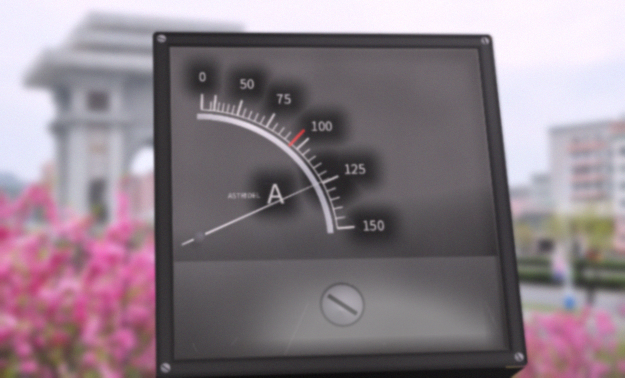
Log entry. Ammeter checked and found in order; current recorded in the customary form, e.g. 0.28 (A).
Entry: 125 (A)
